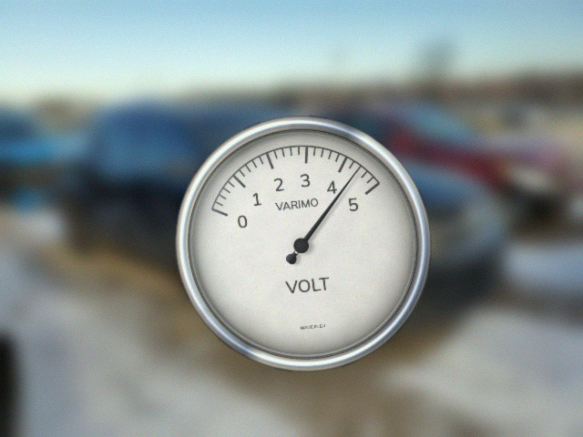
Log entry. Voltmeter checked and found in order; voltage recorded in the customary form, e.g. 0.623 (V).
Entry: 4.4 (V)
